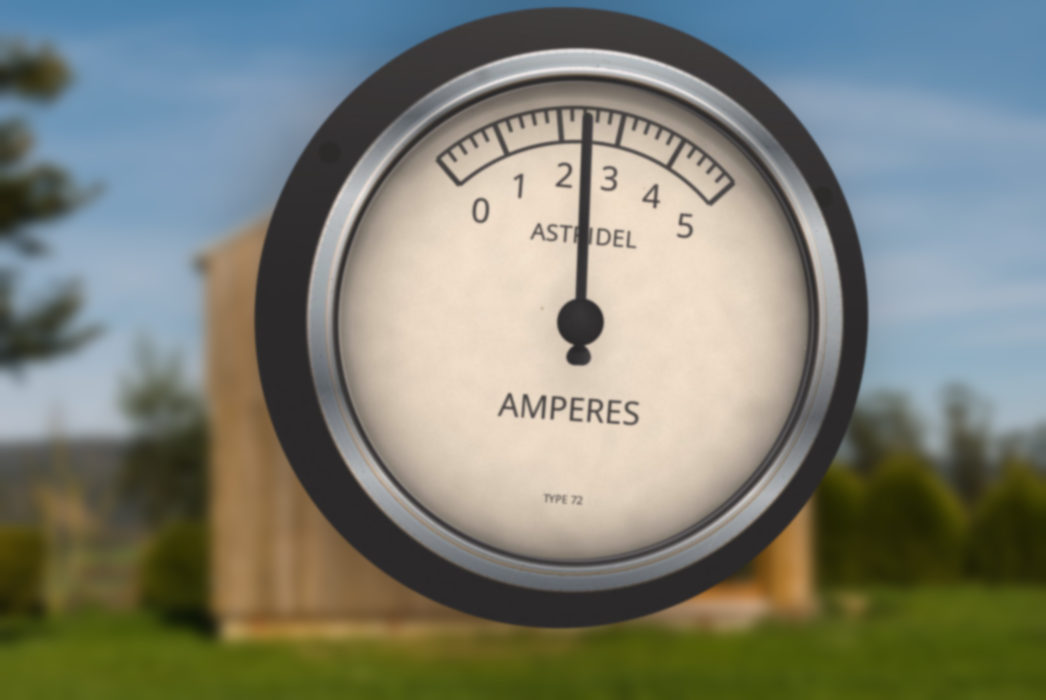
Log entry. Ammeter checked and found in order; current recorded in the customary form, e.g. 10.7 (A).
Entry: 2.4 (A)
